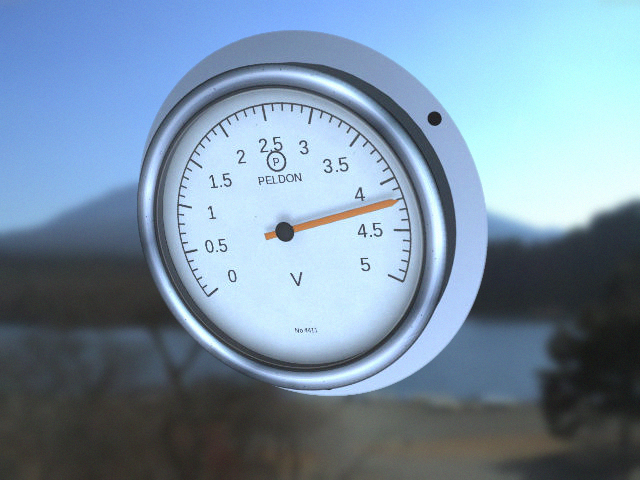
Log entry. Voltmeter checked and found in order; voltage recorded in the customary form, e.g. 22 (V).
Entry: 4.2 (V)
